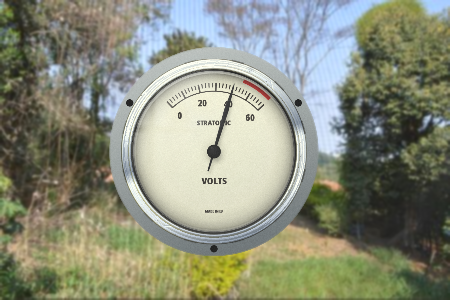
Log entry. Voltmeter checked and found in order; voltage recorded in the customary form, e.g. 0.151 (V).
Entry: 40 (V)
